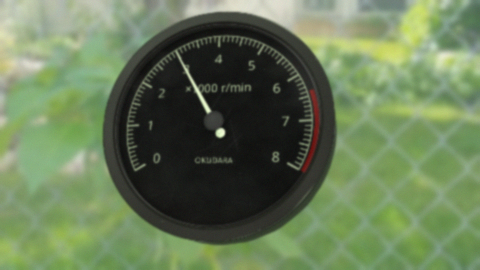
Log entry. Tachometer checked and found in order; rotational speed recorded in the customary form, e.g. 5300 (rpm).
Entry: 3000 (rpm)
